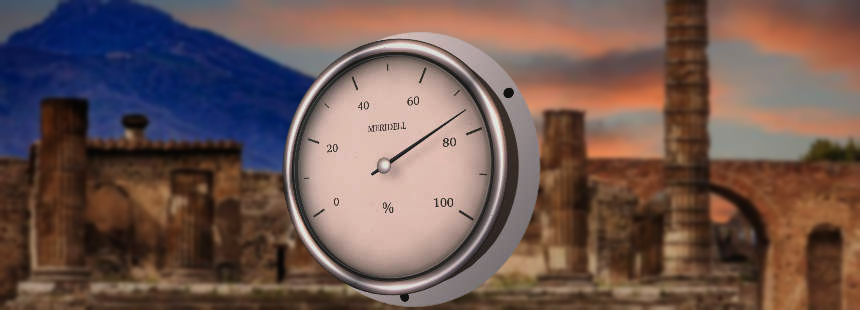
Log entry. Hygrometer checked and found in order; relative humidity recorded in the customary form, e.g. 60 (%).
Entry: 75 (%)
